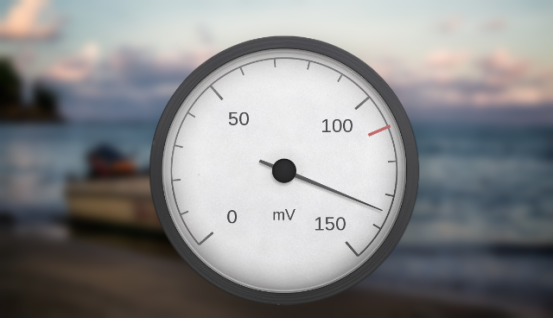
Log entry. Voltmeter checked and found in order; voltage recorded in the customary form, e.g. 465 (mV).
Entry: 135 (mV)
